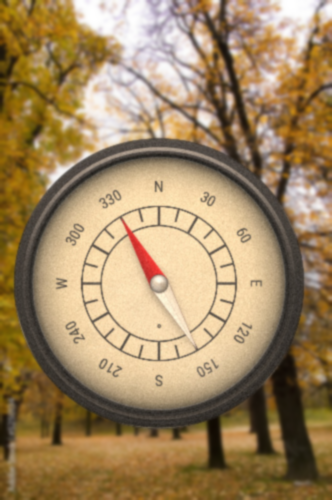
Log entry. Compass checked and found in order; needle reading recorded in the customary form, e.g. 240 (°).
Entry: 330 (°)
